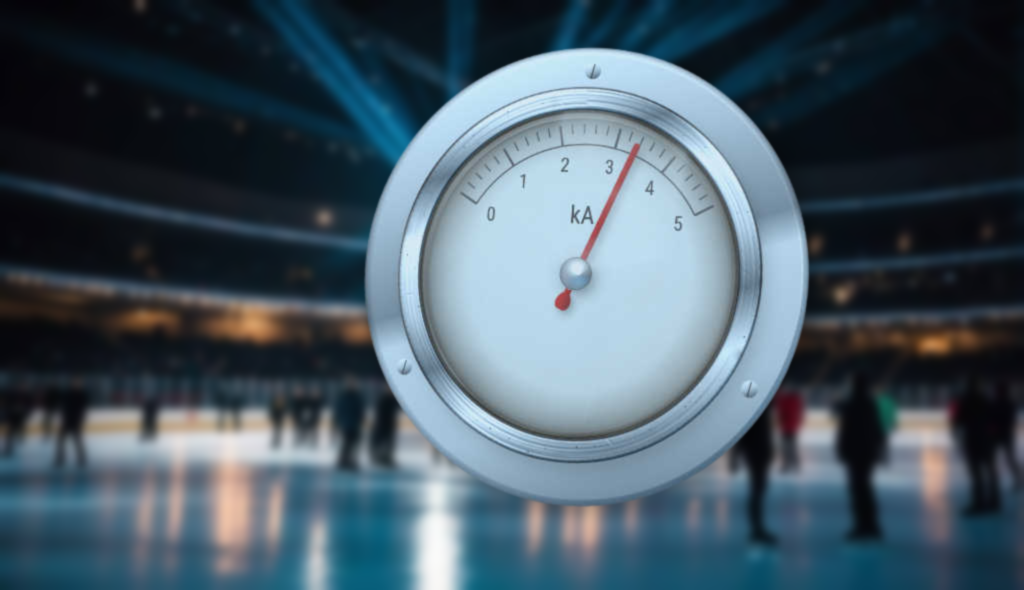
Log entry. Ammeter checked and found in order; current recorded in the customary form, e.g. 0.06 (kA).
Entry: 3.4 (kA)
